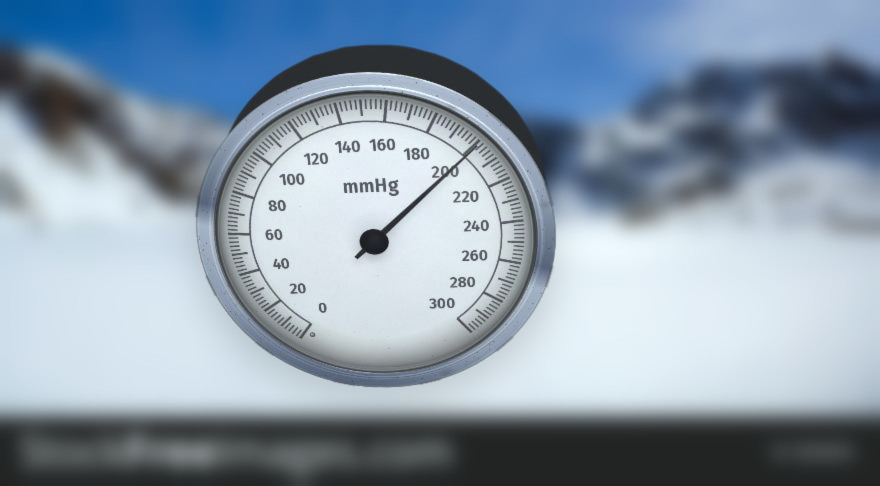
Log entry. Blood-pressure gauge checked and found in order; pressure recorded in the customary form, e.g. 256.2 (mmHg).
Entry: 200 (mmHg)
